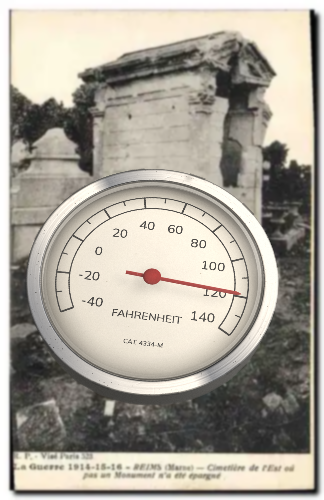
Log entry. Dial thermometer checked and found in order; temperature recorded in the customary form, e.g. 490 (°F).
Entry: 120 (°F)
